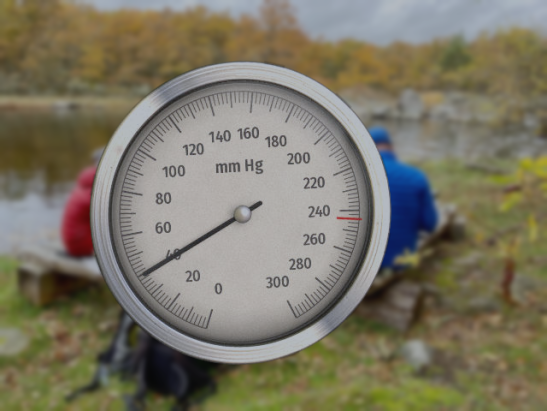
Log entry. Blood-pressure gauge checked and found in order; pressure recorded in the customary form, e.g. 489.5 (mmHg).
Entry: 40 (mmHg)
